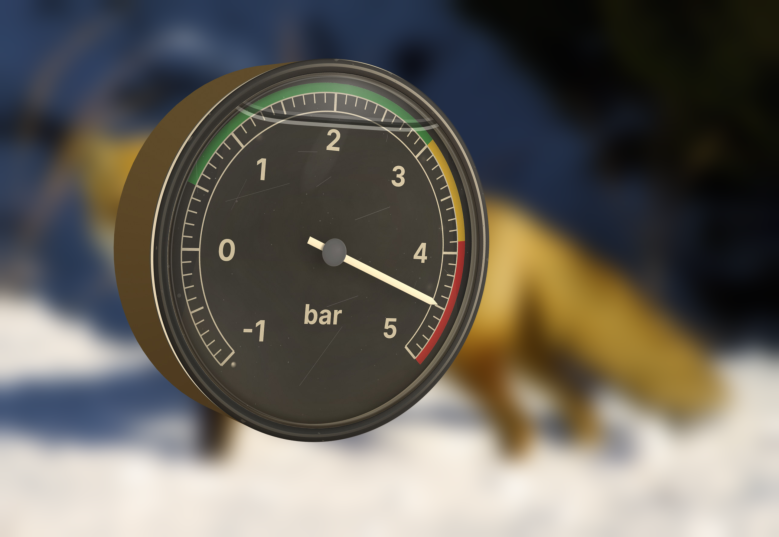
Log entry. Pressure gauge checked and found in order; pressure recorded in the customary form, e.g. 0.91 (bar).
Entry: 4.5 (bar)
